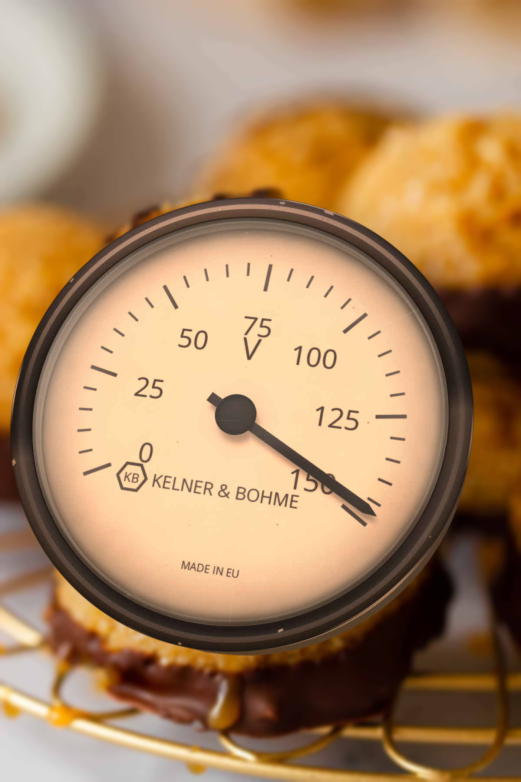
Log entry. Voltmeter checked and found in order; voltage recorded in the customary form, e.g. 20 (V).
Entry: 147.5 (V)
